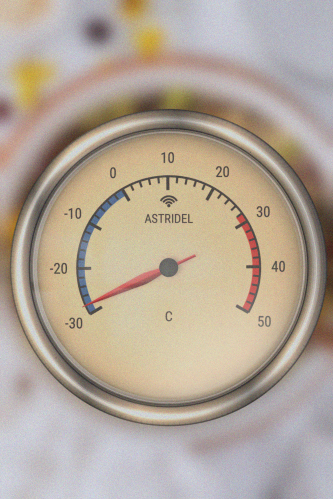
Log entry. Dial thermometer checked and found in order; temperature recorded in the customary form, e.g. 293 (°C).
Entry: -28 (°C)
